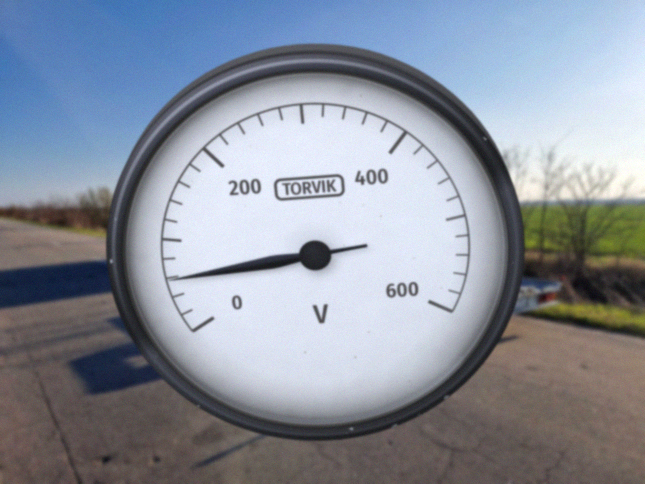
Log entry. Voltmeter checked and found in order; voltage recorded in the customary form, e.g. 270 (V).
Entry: 60 (V)
